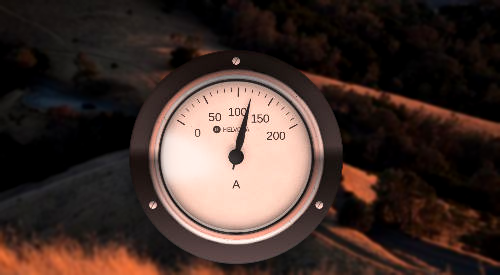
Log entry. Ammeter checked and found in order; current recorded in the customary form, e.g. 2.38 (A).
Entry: 120 (A)
